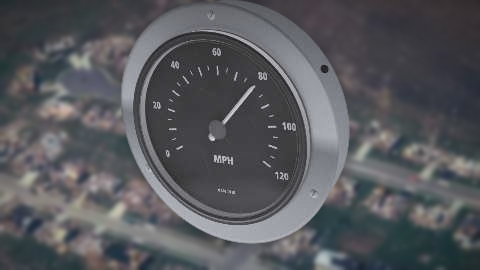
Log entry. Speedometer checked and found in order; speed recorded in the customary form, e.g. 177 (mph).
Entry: 80 (mph)
